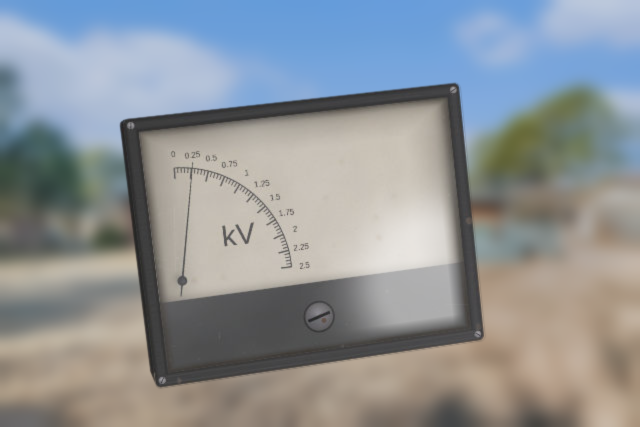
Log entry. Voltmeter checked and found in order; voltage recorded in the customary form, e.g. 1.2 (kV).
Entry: 0.25 (kV)
